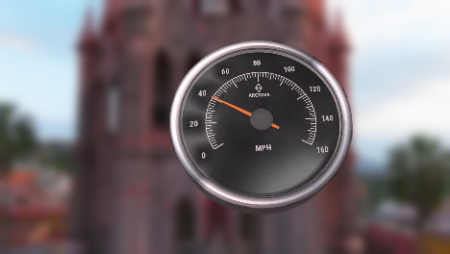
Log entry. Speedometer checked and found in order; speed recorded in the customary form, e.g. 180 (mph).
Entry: 40 (mph)
